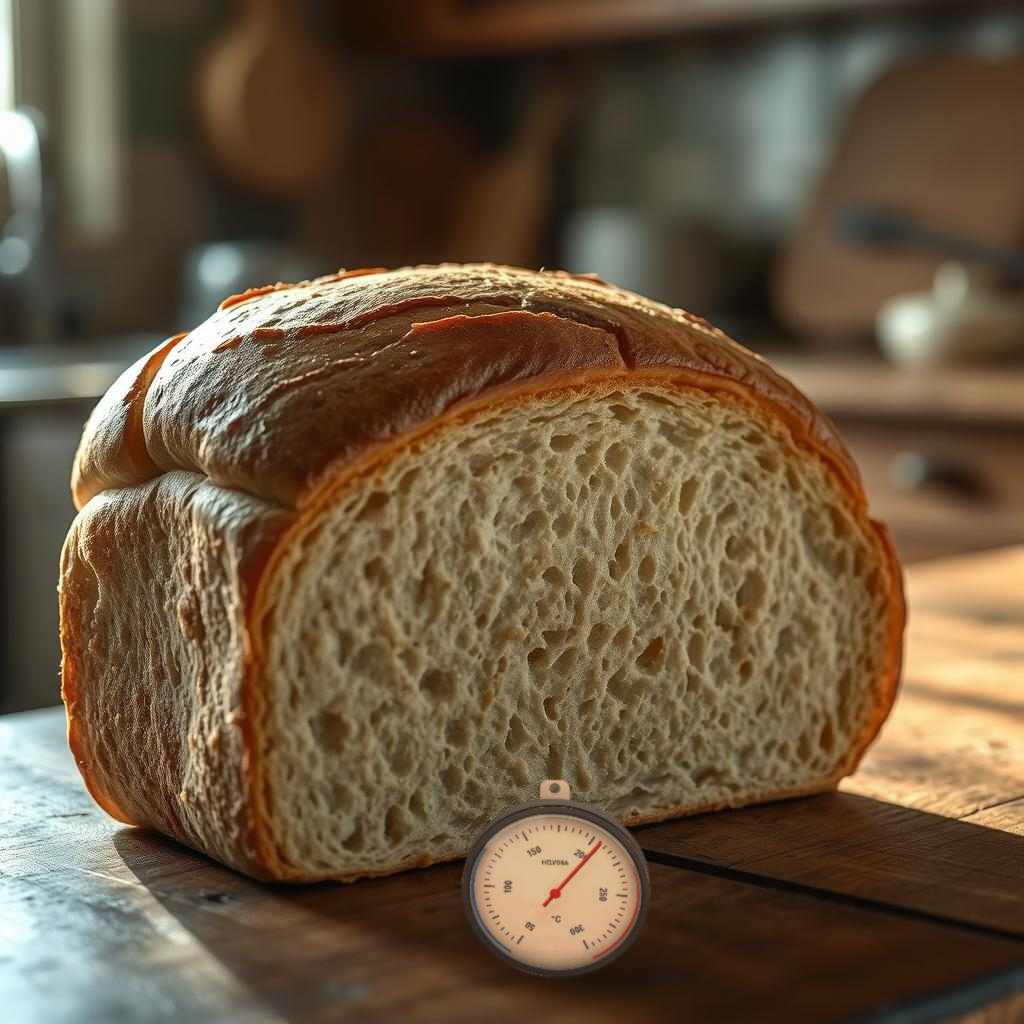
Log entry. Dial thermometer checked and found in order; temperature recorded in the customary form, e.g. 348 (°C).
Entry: 205 (°C)
